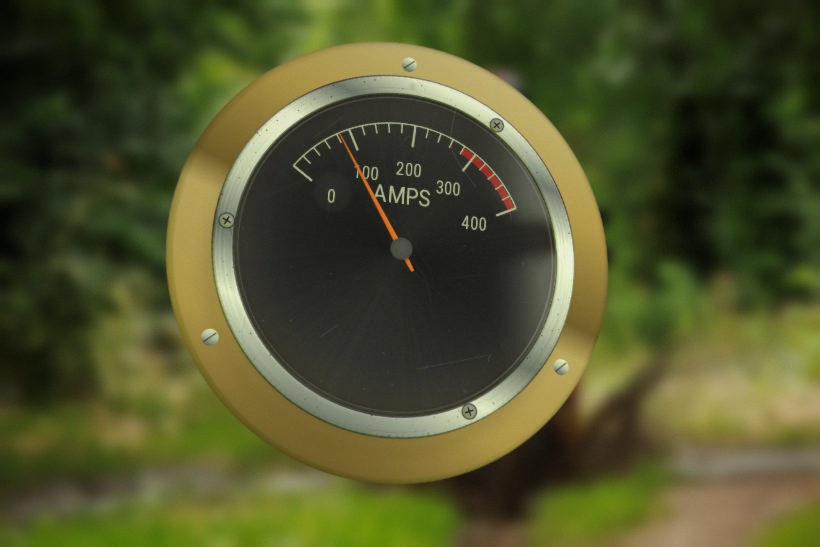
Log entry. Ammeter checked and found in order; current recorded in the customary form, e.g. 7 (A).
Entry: 80 (A)
